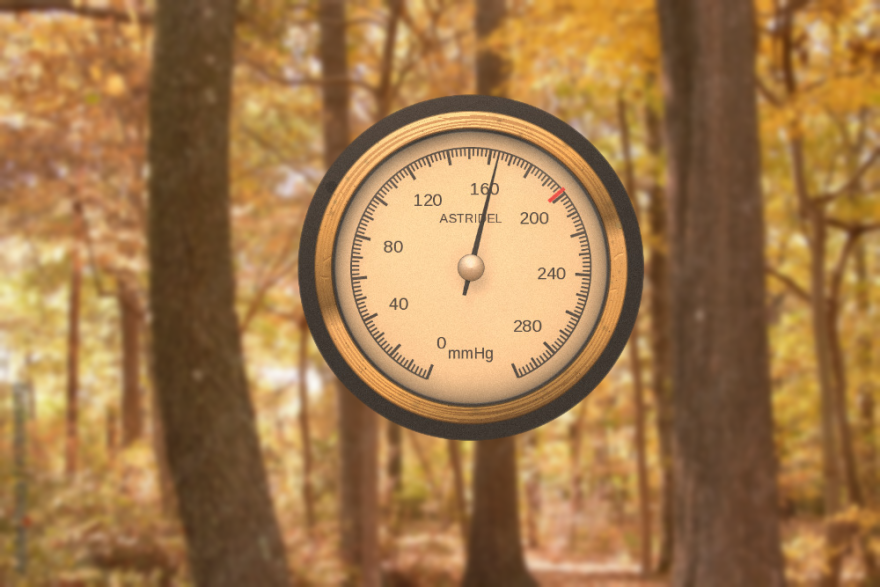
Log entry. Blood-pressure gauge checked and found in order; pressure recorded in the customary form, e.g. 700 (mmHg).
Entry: 164 (mmHg)
